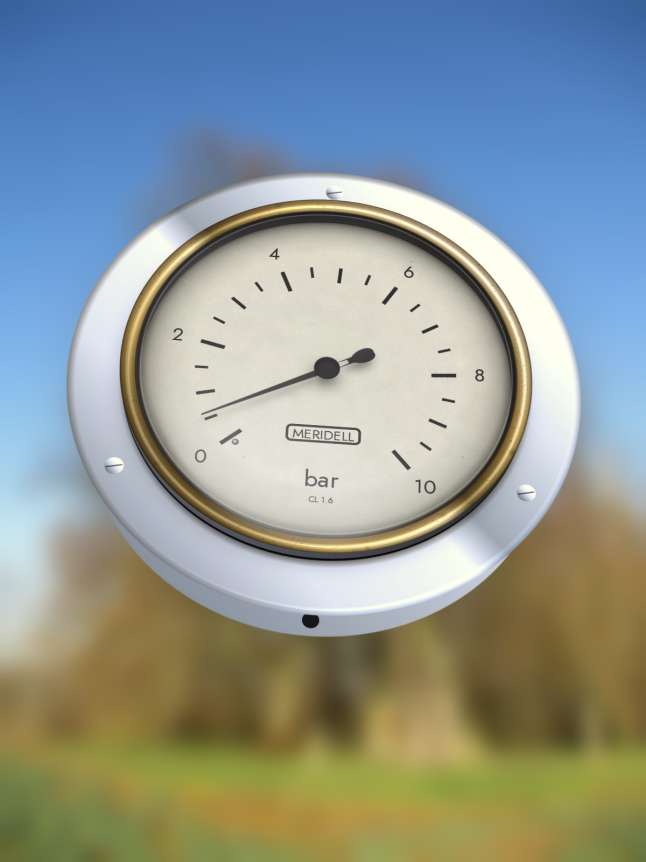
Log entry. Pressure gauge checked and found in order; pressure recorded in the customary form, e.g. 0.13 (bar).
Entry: 0.5 (bar)
